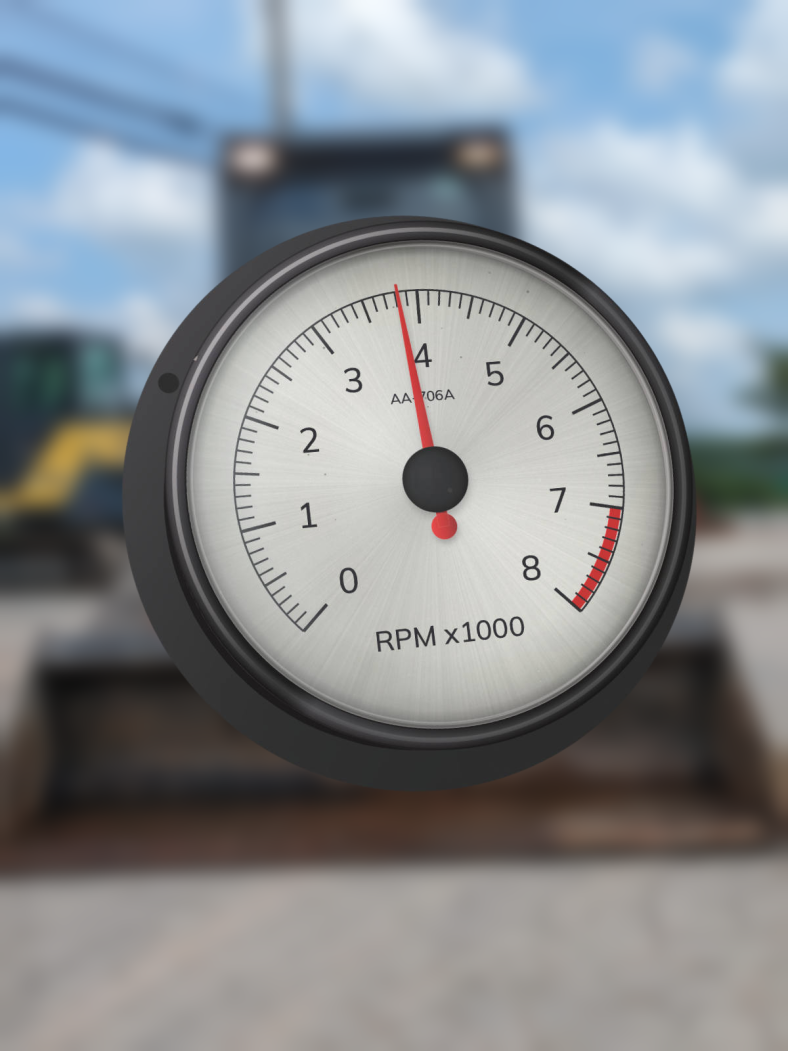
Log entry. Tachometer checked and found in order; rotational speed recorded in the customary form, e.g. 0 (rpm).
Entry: 3800 (rpm)
